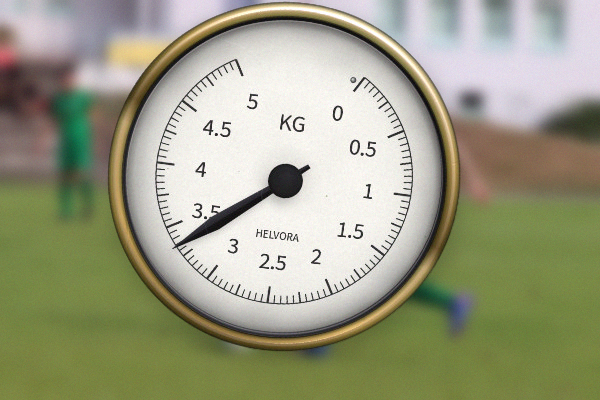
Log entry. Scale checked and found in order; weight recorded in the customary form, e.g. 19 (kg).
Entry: 3.35 (kg)
